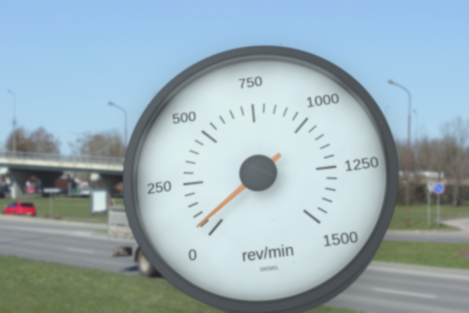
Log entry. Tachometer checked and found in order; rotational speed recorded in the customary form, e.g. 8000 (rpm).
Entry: 50 (rpm)
